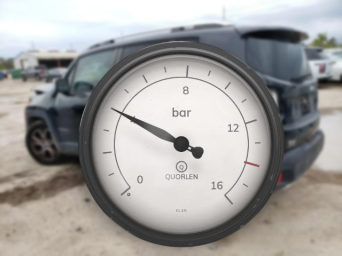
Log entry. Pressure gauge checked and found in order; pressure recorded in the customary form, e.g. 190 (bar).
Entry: 4 (bar)
